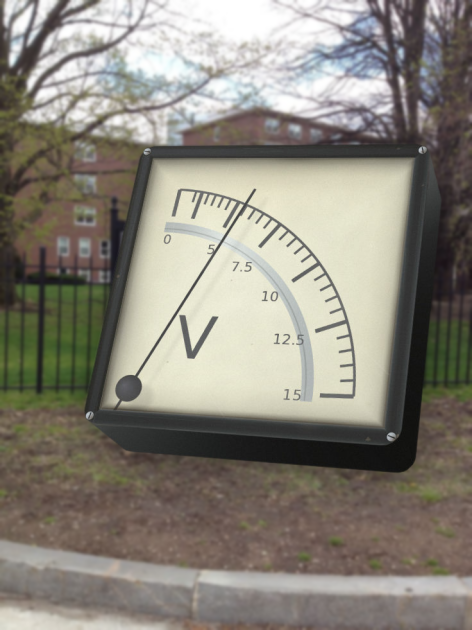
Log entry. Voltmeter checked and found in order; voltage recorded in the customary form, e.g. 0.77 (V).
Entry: 5.5 (V)
